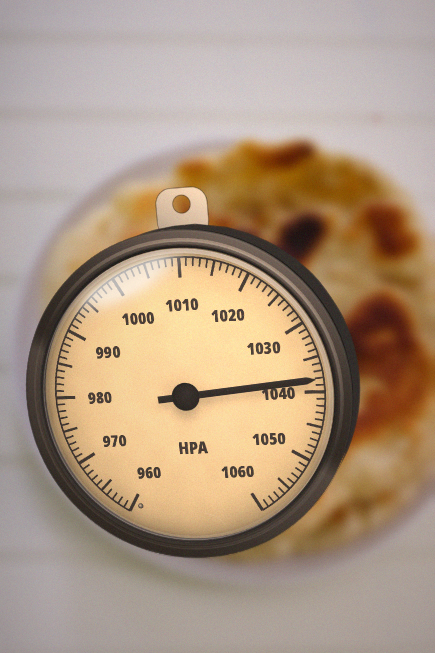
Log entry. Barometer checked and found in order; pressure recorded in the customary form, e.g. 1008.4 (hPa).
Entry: 1038 (hPa)
